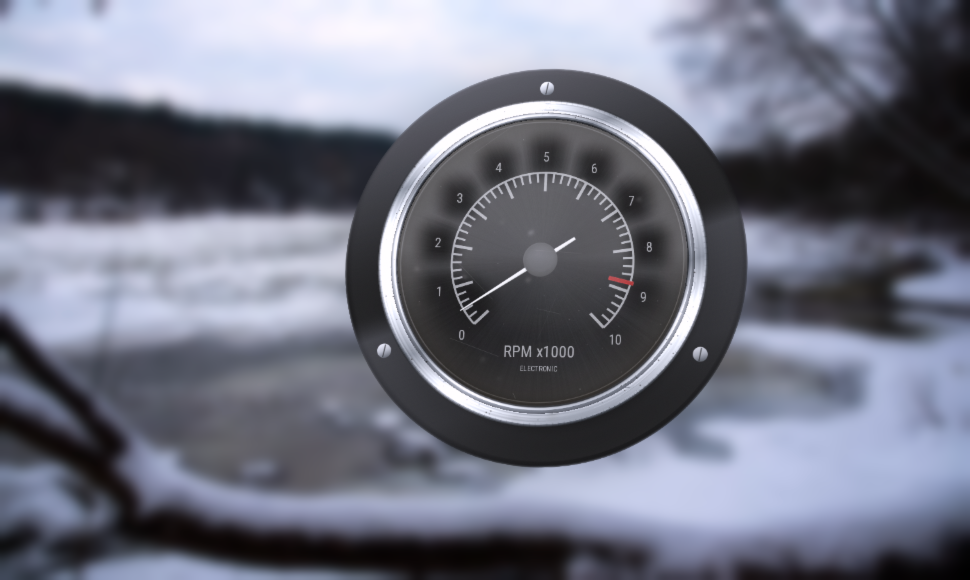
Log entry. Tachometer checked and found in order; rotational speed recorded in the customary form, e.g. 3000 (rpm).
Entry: 400 (rpm)
